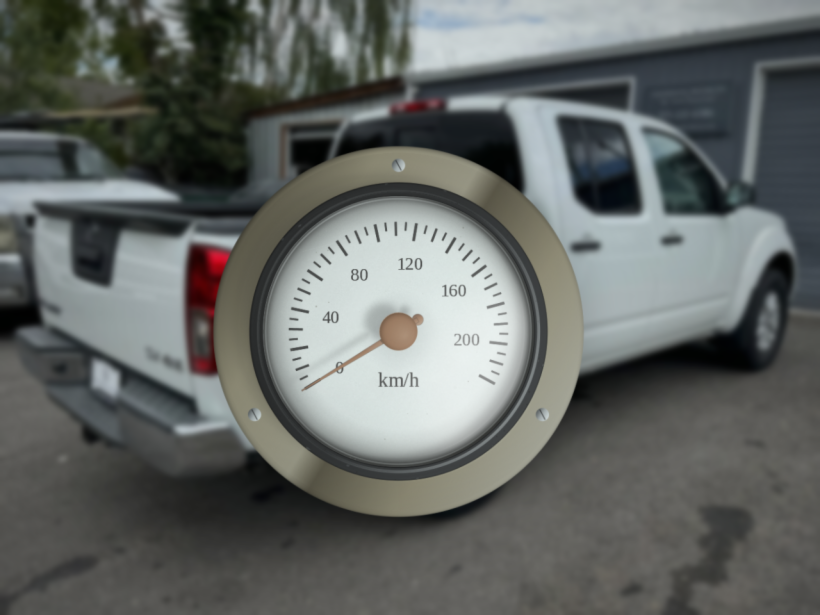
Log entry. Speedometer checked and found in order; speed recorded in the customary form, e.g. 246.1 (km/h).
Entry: 0 (km/h)
